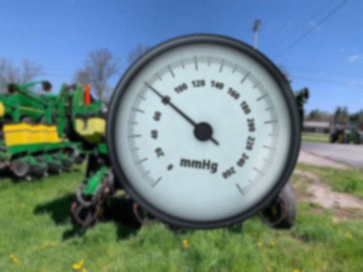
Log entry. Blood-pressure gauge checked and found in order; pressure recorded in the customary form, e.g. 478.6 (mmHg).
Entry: 80 (mmHg)
